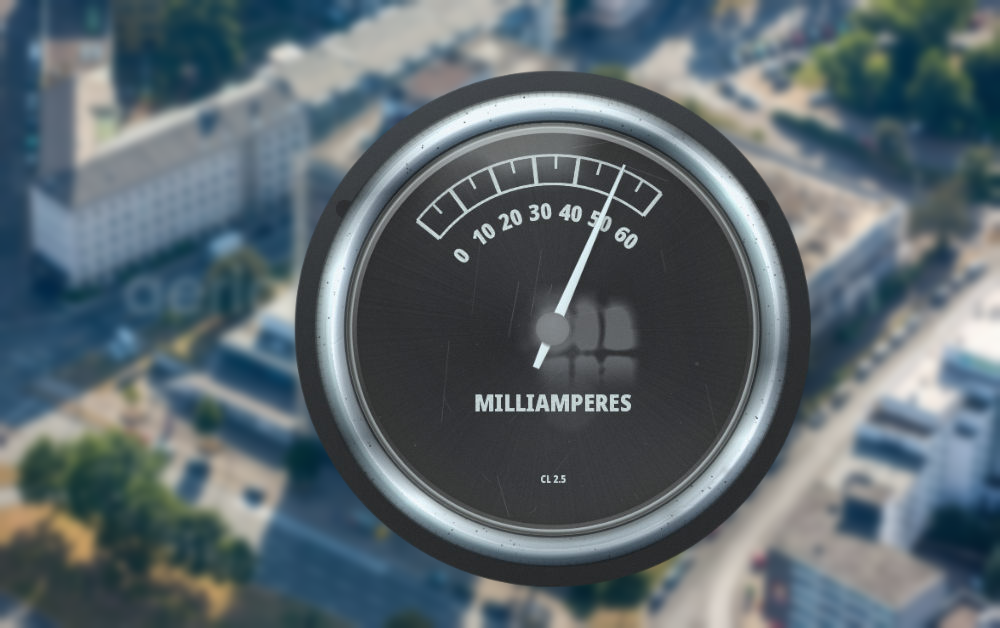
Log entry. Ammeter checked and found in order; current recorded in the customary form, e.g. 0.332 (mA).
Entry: 50 (mA)
